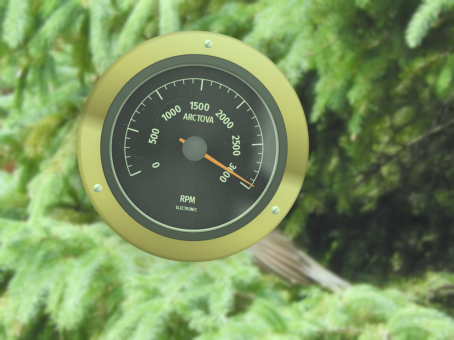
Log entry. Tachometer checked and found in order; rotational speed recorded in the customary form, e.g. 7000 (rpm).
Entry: 2950 (rpm)
